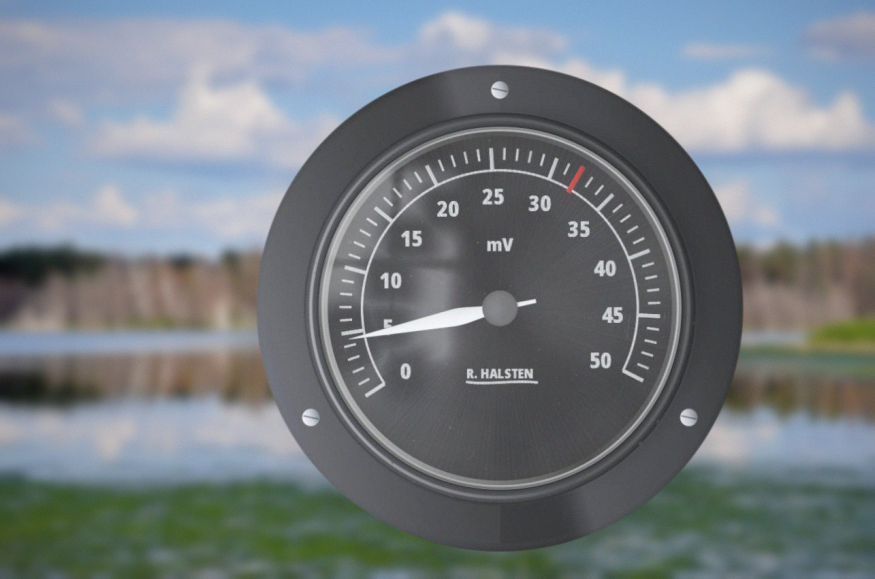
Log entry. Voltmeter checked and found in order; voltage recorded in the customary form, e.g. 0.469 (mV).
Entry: 4.5 (mV)
